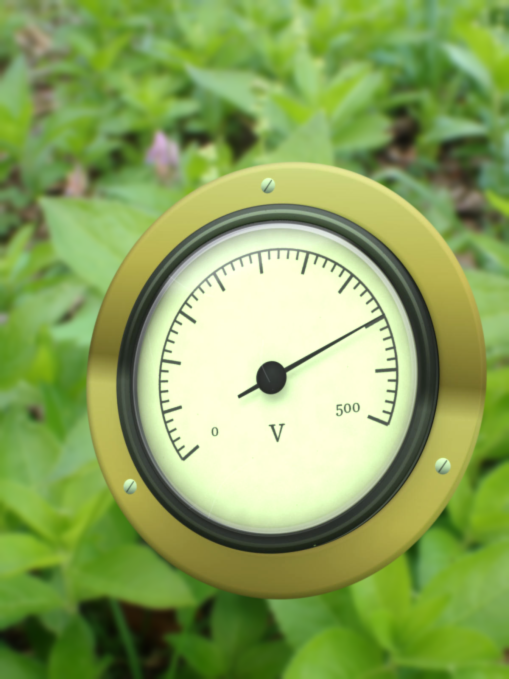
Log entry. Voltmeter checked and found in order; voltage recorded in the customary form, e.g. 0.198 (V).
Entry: 400 (V)
